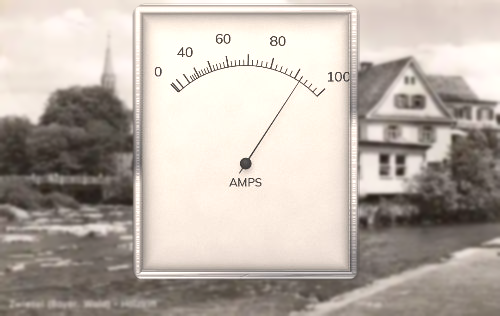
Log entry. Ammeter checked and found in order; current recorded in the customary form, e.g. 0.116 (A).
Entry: 92 (A)
